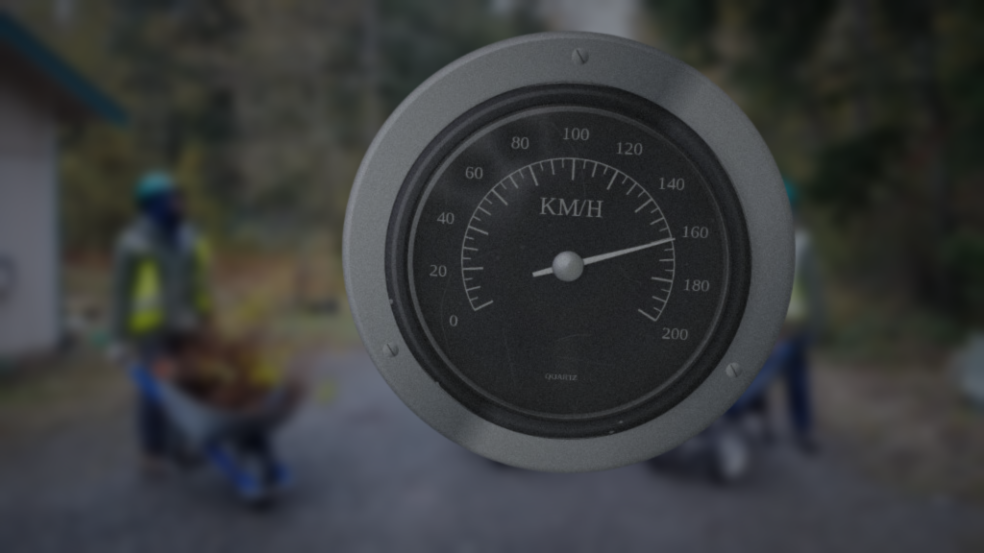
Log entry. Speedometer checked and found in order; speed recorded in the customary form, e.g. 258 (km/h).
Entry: 160 (km/h)
